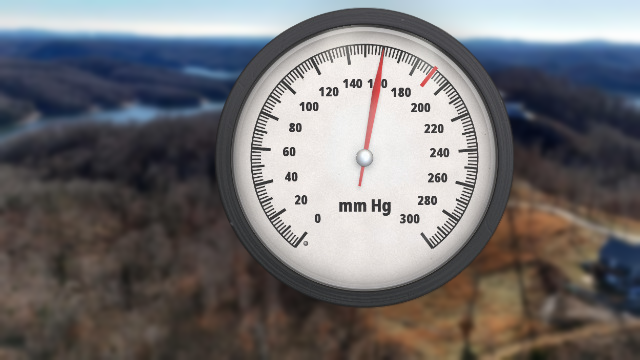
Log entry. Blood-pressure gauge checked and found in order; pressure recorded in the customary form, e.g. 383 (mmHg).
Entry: 160 (mmHg)
